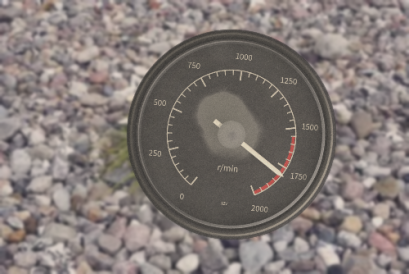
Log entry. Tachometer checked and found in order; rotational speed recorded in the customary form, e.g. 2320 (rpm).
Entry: 1800 (rpm)
